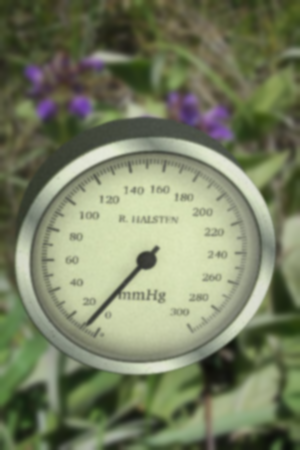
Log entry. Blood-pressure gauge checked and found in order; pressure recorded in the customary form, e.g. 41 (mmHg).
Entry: 10 (mmHg)
